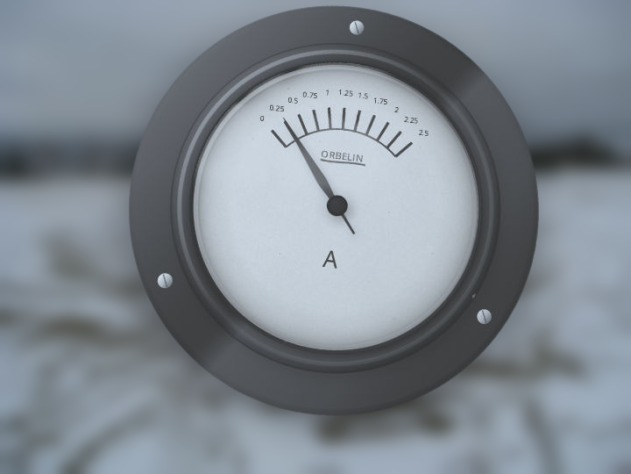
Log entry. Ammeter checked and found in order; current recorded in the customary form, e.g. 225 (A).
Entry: 0.25 (A)
